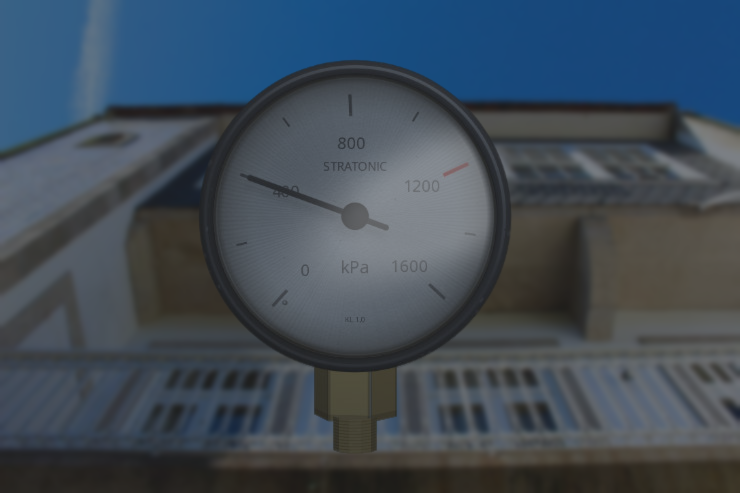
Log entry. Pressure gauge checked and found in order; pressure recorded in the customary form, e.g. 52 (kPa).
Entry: 400 (kPa)
